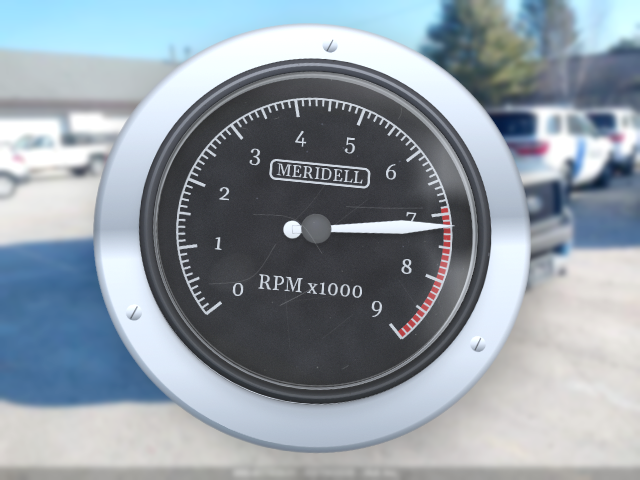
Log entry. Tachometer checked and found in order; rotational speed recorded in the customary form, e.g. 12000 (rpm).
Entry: 7200 (rpm)
